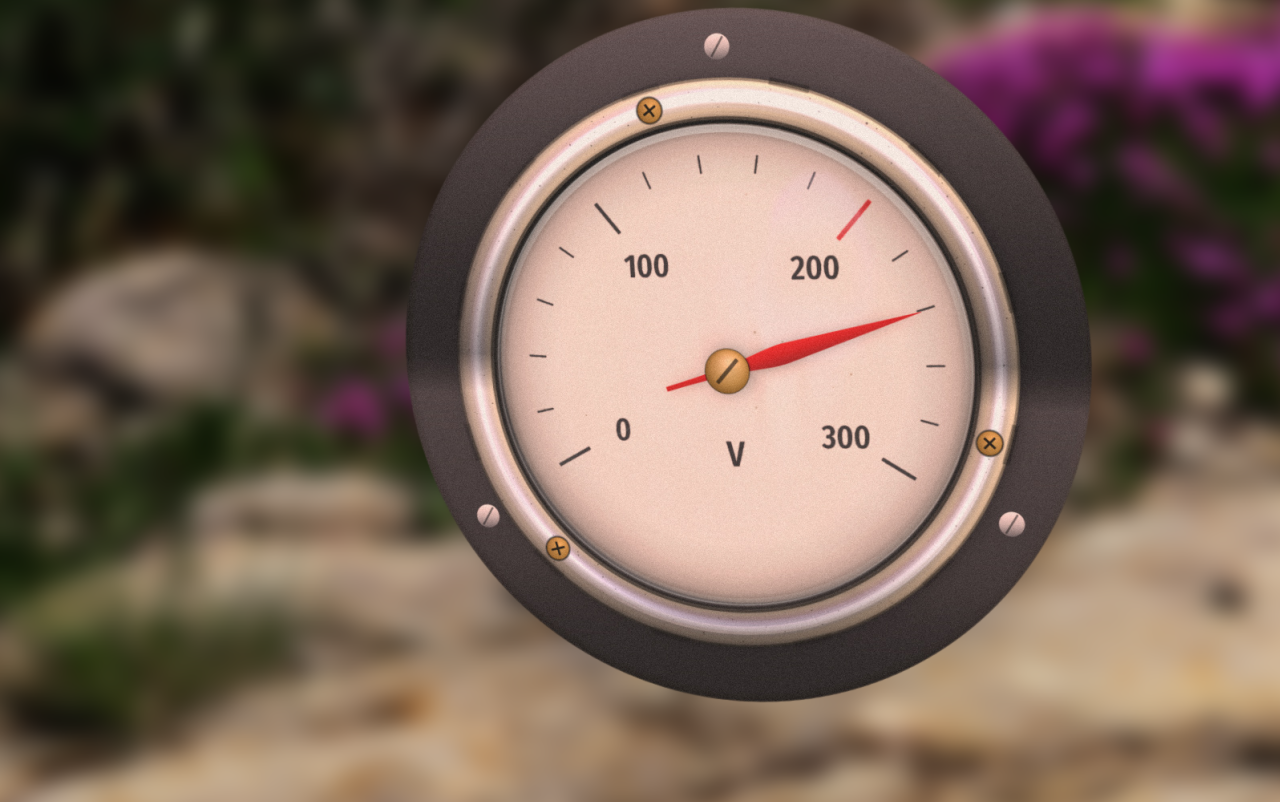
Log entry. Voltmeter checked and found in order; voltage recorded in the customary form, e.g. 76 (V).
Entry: 240 (V)
